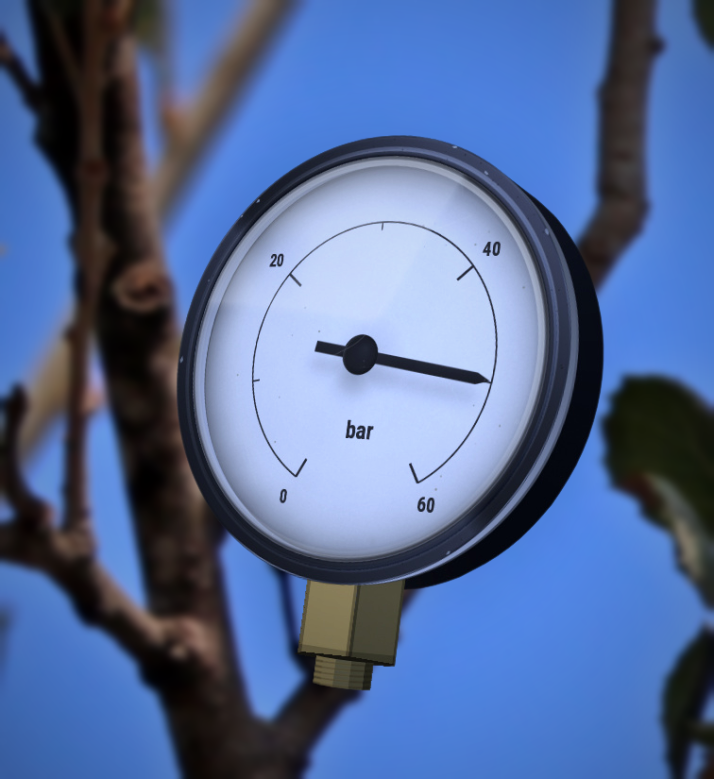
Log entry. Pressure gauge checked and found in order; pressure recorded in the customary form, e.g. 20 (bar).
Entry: 50 (bar)
